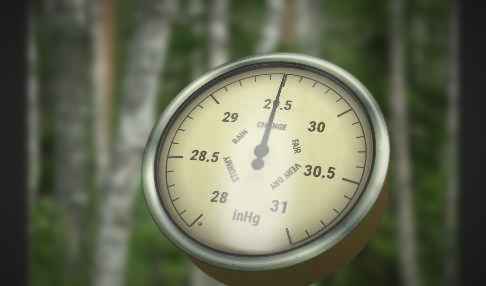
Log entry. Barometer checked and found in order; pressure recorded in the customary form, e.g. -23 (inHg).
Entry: 29.5 (inHg)
